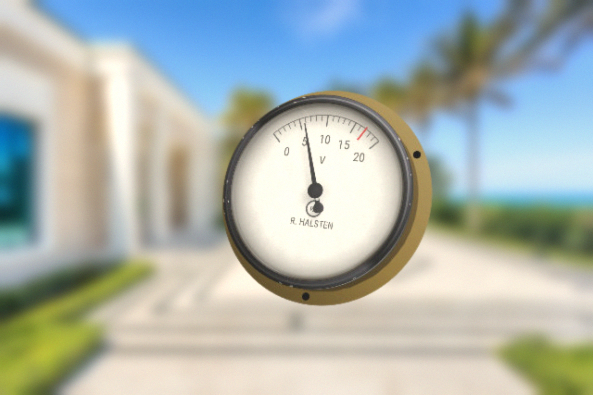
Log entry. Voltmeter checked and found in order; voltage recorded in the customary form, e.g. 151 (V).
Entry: 6 (V)
